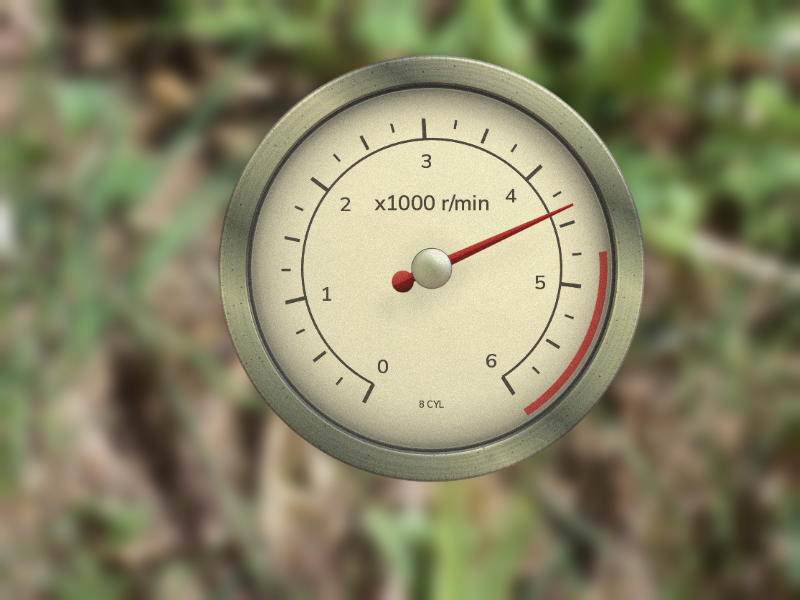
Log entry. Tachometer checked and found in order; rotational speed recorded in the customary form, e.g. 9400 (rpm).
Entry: 4375 (rpm)
